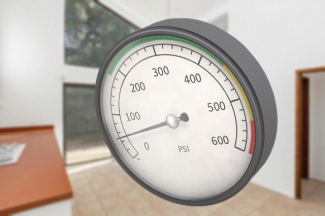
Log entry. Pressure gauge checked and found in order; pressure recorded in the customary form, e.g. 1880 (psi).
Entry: 50 (psi)
